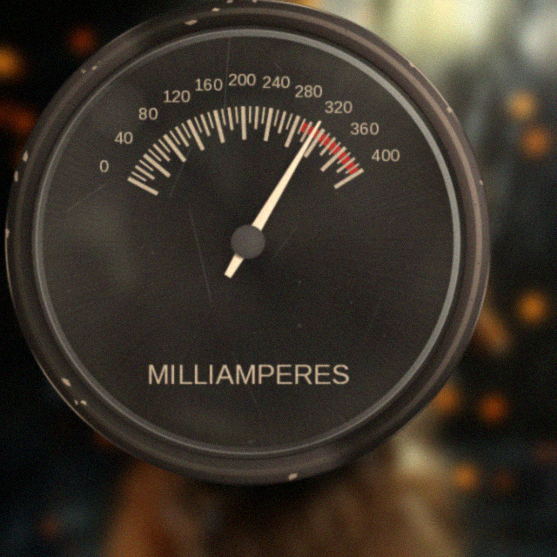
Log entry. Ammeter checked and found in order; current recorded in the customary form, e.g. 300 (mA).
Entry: 310 (mA)
